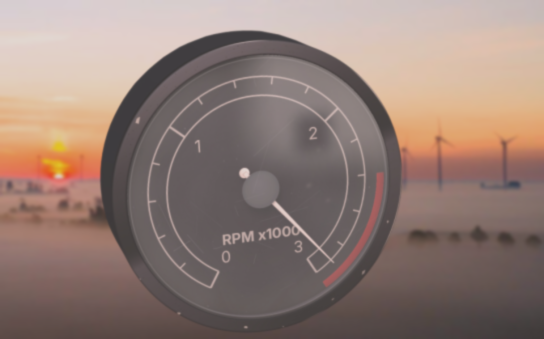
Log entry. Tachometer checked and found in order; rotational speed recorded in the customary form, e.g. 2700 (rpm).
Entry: 2900 (rpm)
